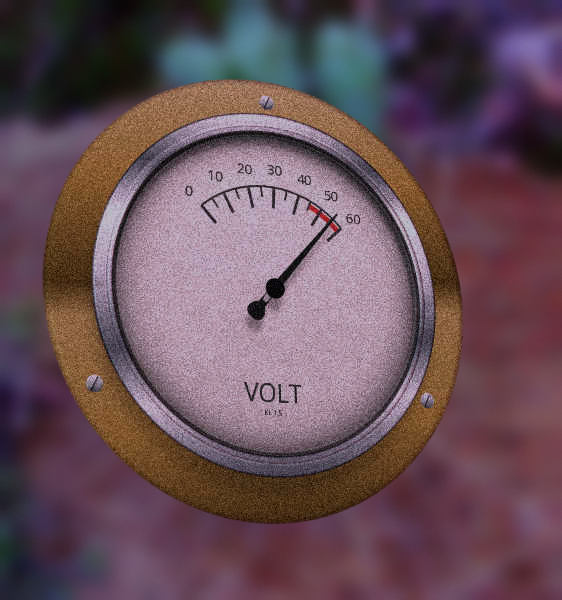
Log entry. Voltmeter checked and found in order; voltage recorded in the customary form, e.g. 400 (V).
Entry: 55 (V)
